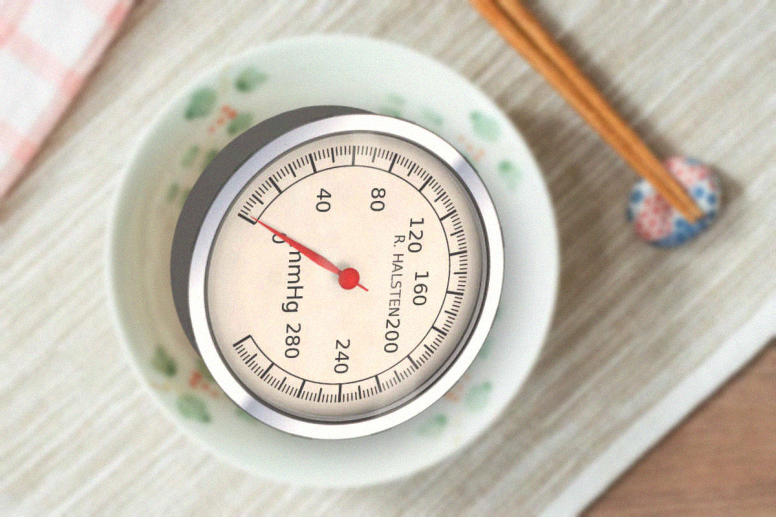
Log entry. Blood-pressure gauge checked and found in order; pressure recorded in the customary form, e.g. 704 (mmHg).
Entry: 2 (mmHg)
